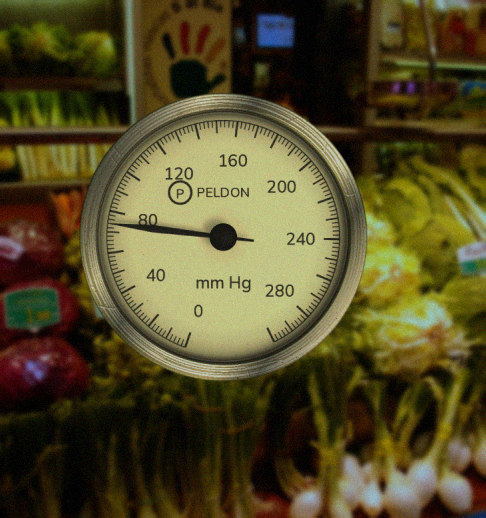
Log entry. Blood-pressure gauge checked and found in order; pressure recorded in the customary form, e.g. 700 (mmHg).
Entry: 74 (mmHg)
